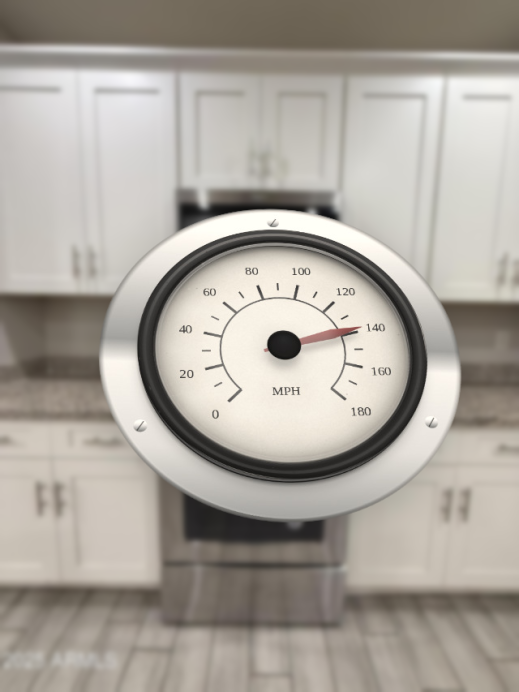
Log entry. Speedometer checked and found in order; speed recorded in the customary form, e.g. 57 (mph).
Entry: 140 (mph)
